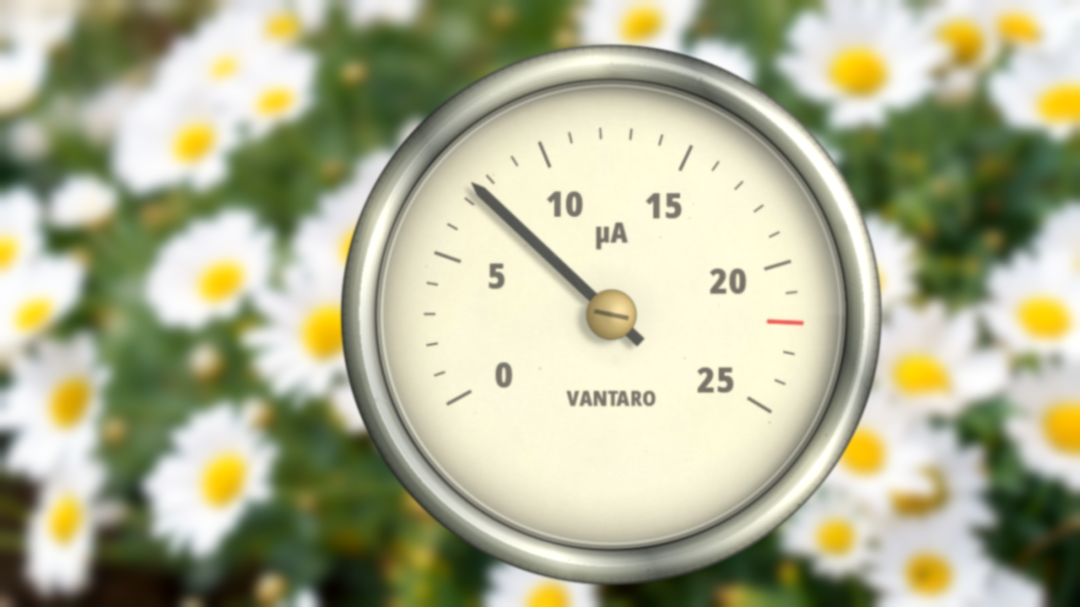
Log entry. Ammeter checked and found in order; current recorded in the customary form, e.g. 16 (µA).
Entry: 7.5 (µA)
